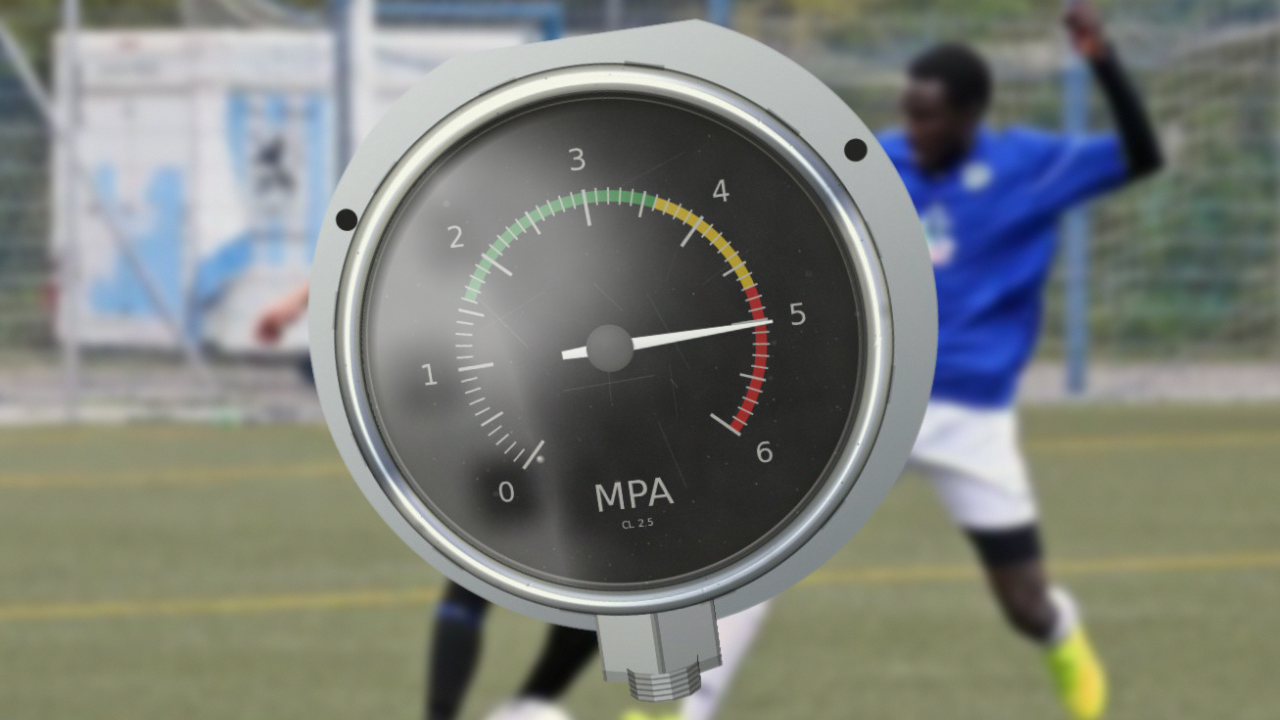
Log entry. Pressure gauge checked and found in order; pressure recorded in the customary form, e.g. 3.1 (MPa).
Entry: 5 (MPa)
